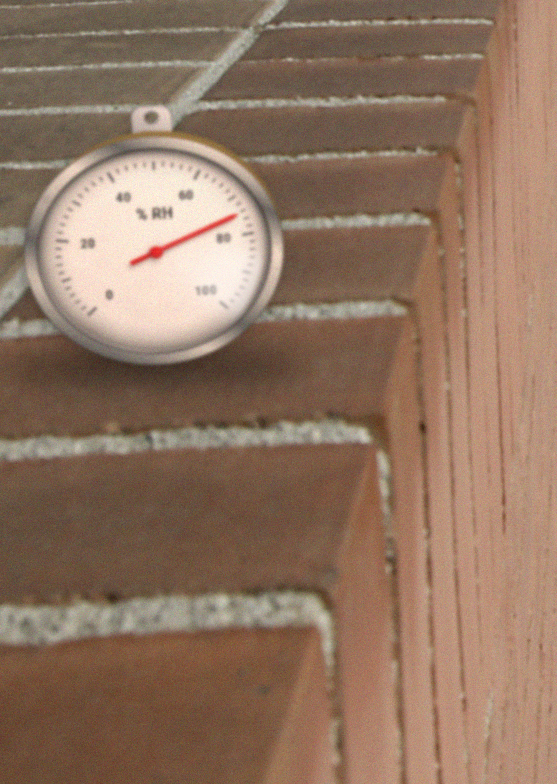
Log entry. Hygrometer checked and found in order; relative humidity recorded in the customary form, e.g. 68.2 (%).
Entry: 74 (%)
